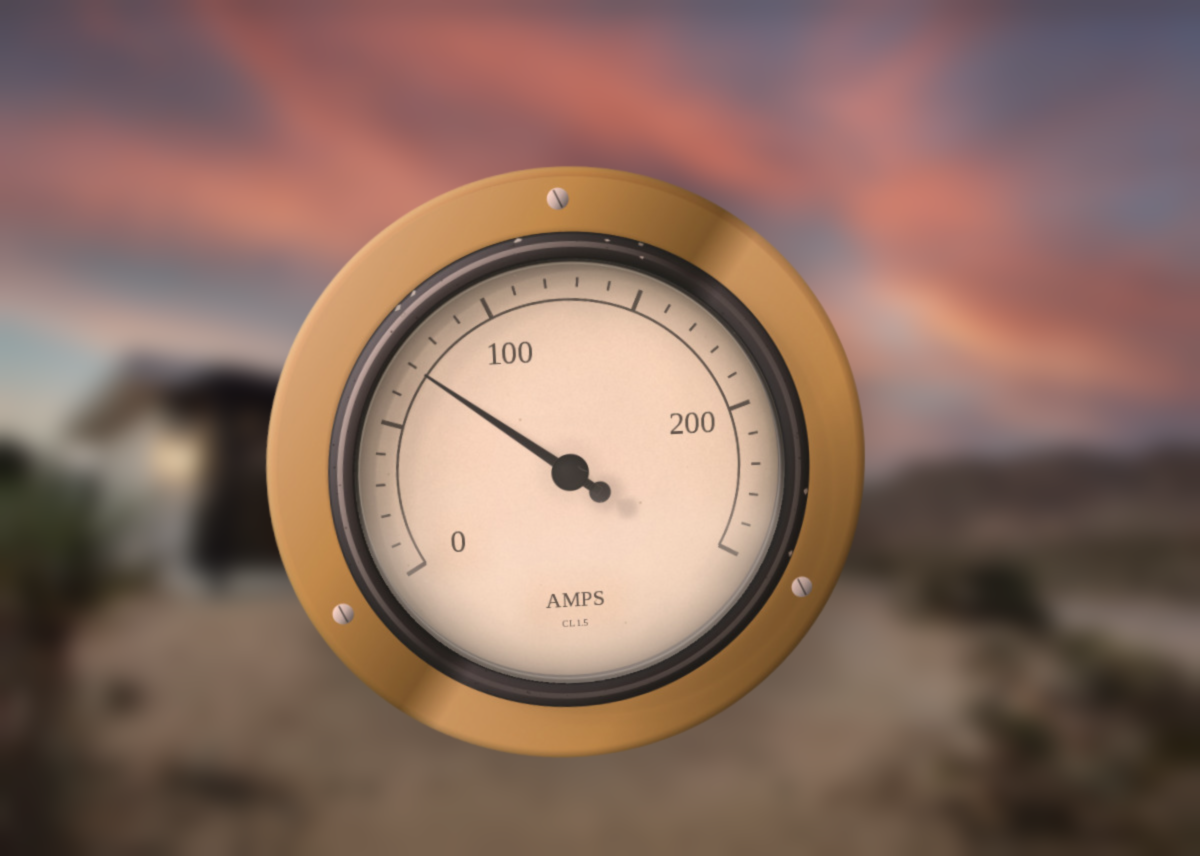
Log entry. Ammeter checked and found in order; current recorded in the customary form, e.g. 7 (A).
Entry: 70 (A)
